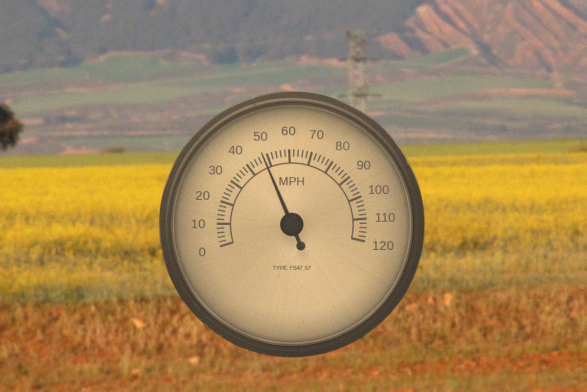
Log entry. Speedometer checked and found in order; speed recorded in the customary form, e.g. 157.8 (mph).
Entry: 48 (mph)
